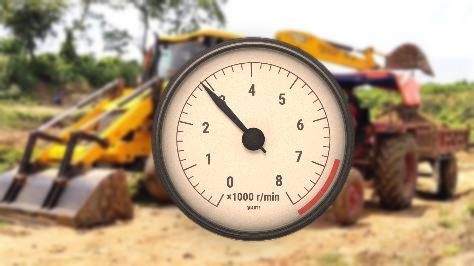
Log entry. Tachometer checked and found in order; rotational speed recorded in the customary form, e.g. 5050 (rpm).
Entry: 2900 (rpm)
